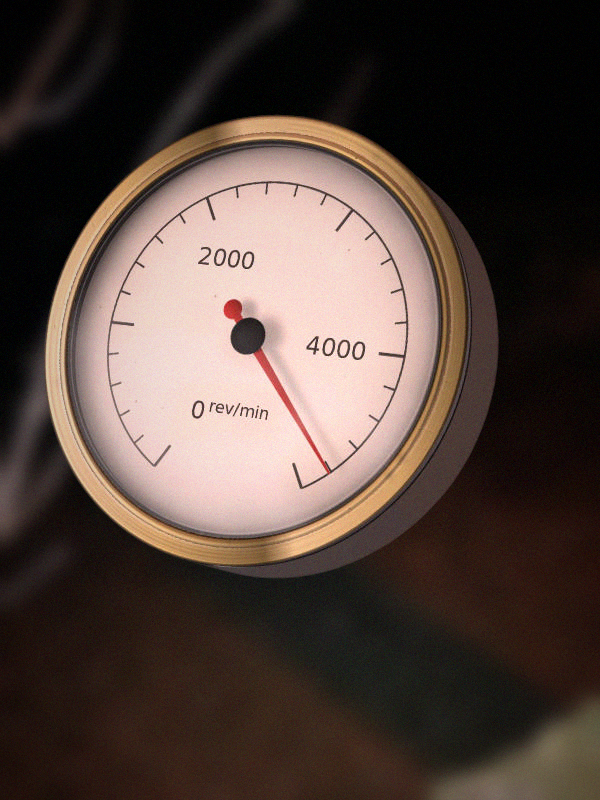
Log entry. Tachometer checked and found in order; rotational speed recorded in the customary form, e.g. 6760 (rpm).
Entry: 4800 (rpm)
